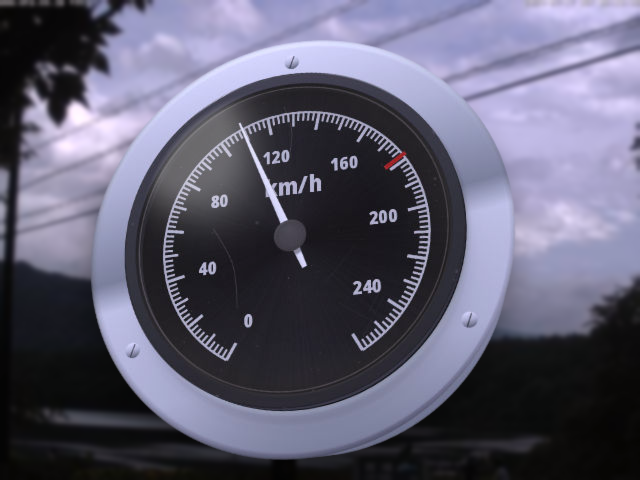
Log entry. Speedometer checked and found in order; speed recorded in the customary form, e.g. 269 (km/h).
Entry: 110 (km/h)
